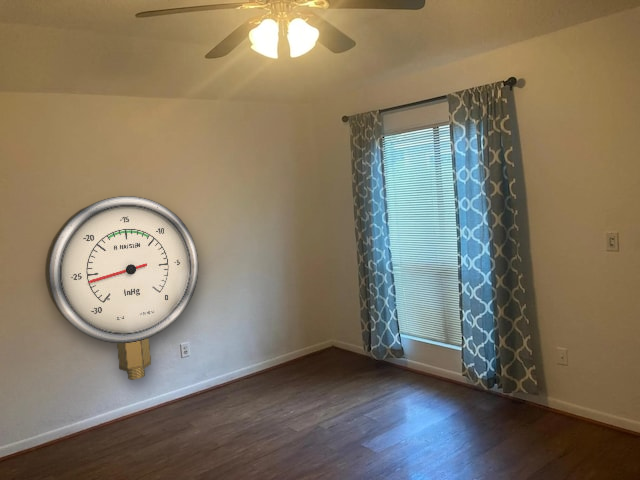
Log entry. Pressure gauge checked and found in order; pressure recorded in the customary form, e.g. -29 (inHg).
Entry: -26 (inHg)
